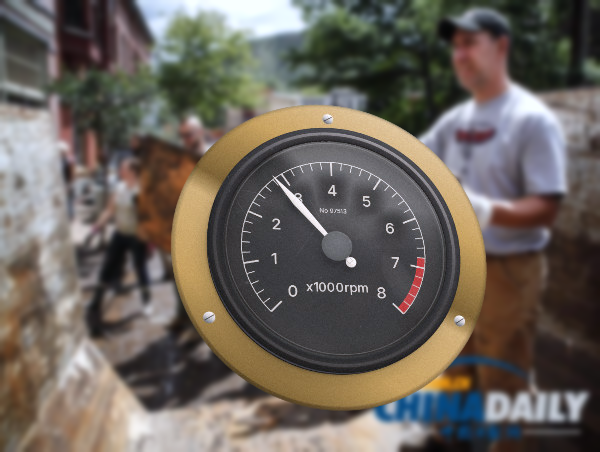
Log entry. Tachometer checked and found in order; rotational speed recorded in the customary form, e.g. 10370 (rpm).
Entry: 2800 (rpm)
